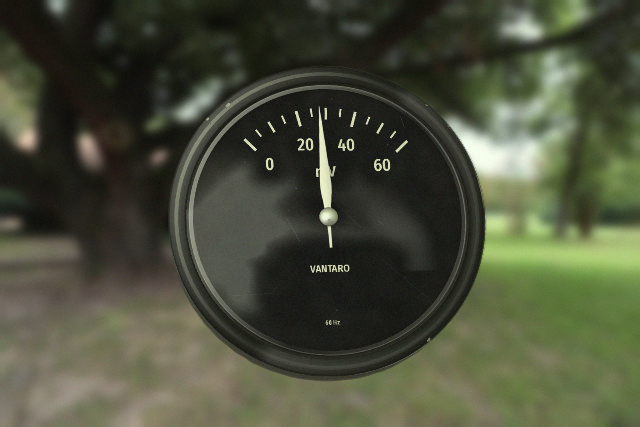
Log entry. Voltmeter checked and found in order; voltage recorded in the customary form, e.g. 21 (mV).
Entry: 27.5 (mV)
